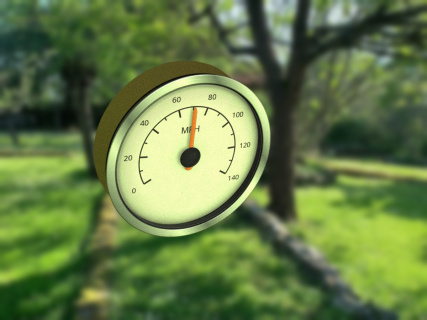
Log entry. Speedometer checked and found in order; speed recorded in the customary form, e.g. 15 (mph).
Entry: 70 (mph)
